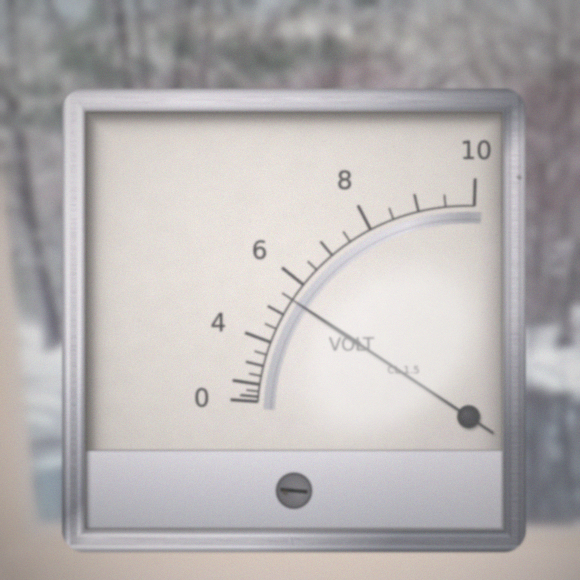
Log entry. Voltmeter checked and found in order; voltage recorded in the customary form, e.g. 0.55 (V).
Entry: 5.5 (V)
